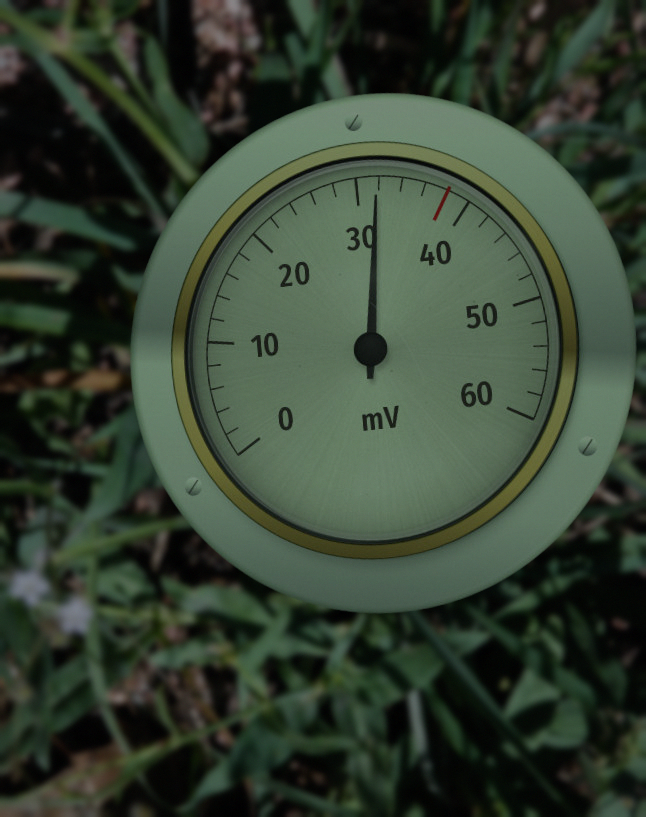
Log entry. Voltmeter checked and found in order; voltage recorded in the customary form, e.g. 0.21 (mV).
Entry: 32 (mV)
